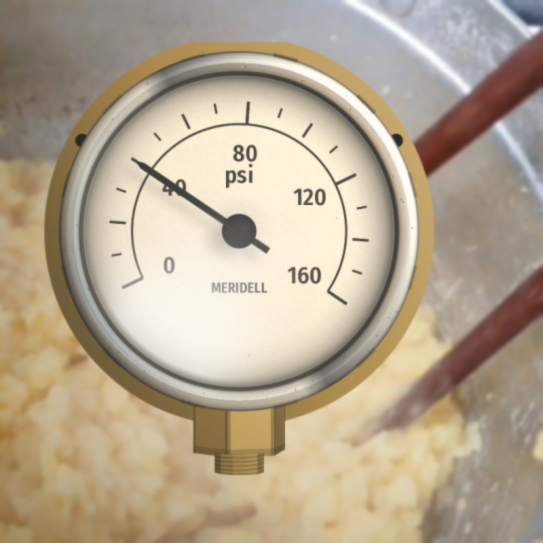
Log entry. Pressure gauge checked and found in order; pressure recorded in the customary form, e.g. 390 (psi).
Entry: 40 (psi)
